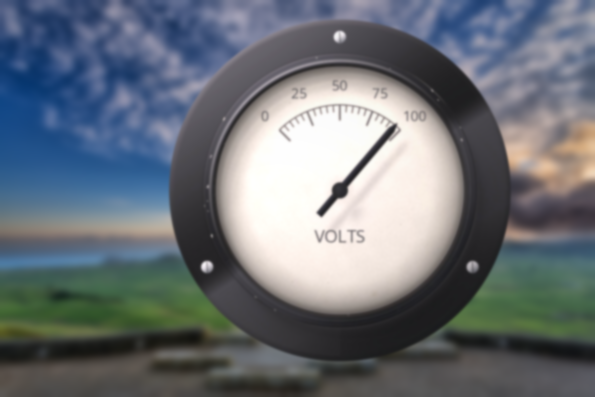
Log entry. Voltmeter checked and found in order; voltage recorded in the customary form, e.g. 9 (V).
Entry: 95 (V)
